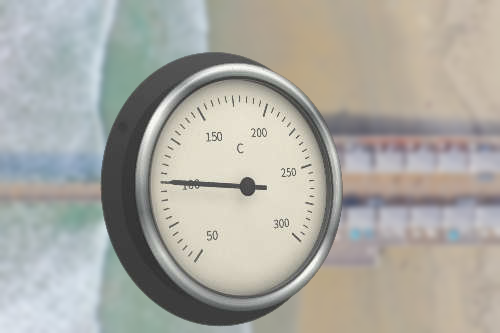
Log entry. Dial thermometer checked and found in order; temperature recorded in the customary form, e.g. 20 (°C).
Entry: 100 (°C)
